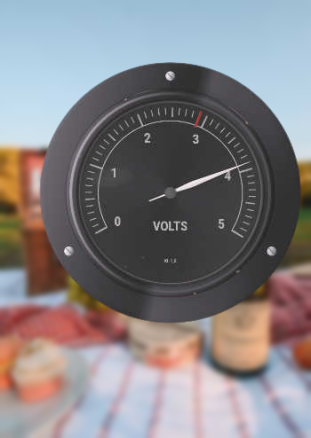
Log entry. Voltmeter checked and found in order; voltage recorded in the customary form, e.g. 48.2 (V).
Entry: 3.9 (V)
